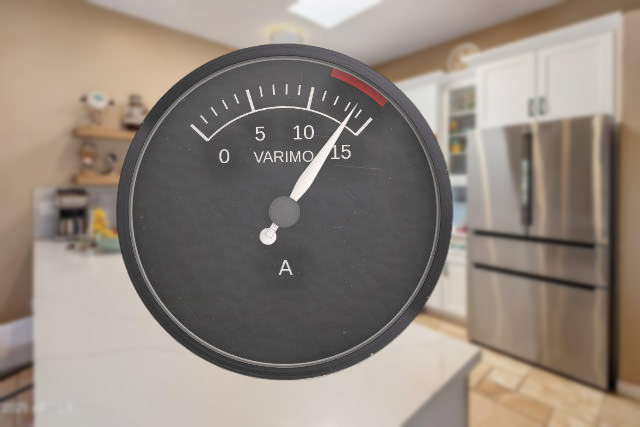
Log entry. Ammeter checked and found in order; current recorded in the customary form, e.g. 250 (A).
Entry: 13.5 (A)
